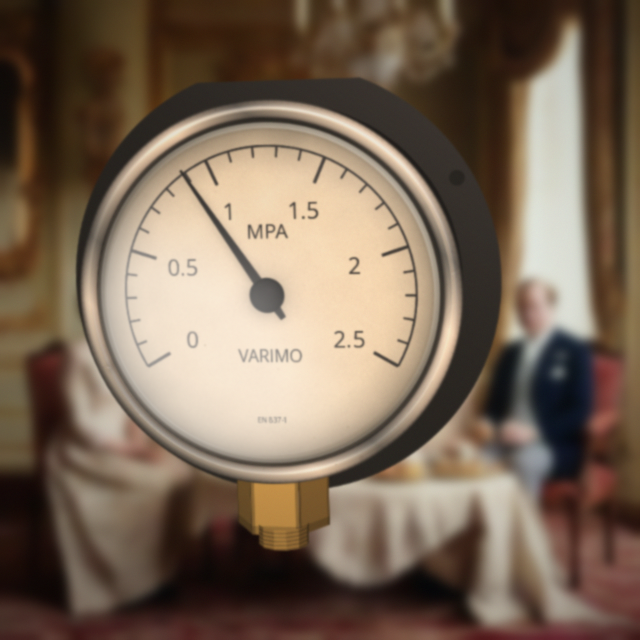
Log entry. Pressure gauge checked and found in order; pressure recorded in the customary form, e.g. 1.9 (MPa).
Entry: 0.9 (MPa)
